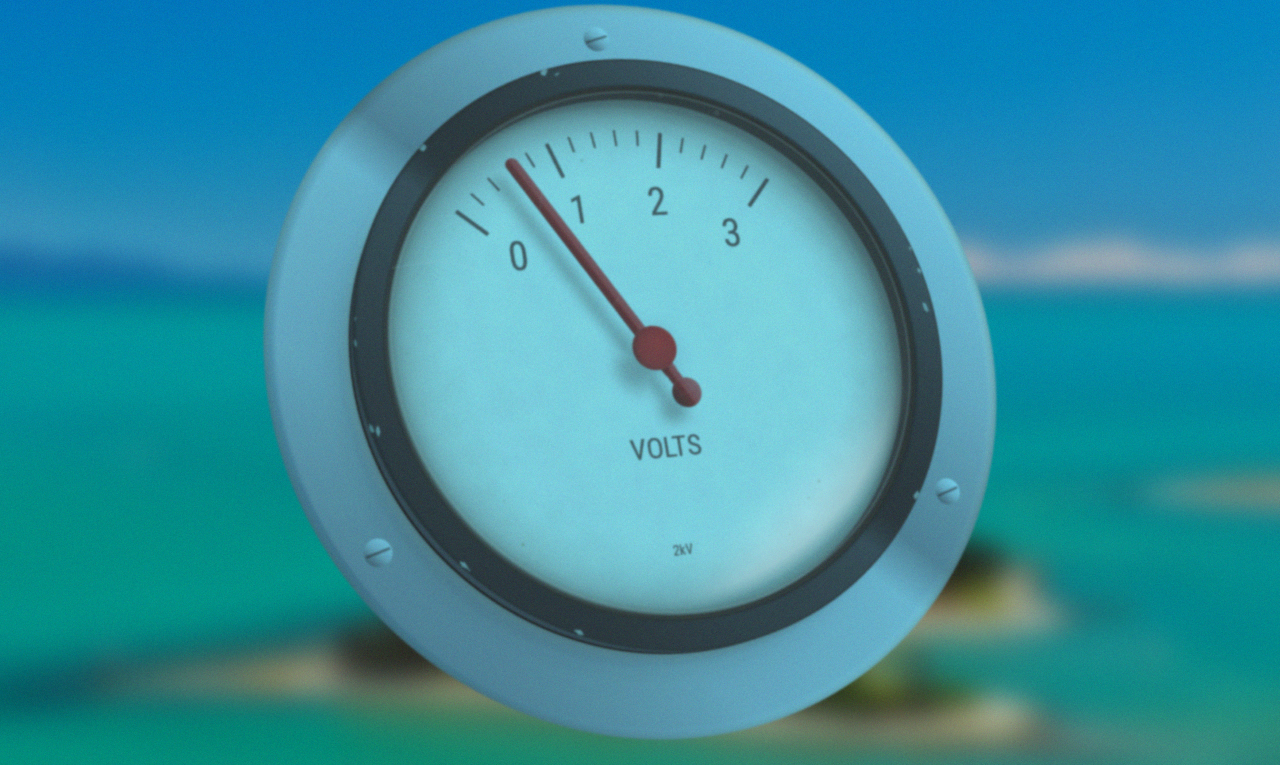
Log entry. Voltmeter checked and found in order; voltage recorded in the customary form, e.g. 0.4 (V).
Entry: 0.6 (V)
